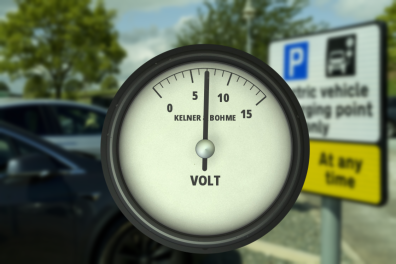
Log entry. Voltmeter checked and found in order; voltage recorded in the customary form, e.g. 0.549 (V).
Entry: 7 (V)
